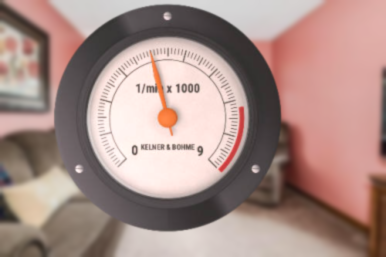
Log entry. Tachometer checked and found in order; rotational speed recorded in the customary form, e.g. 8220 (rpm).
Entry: 4000 (rpm)
